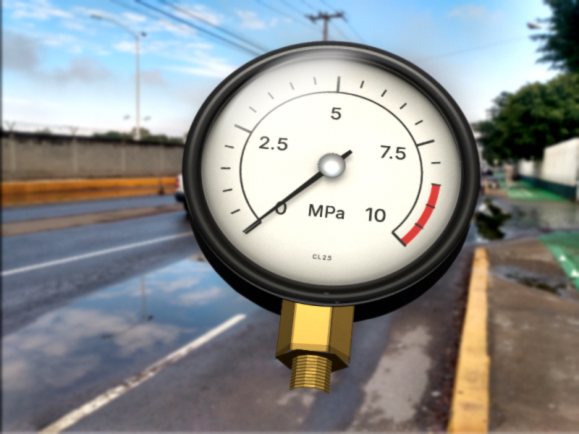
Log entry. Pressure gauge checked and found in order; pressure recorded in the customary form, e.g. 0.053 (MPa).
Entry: 0 (MPa)
